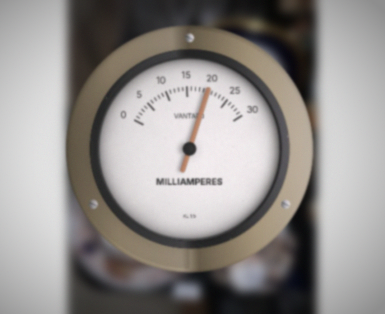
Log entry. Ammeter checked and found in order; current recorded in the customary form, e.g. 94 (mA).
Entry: 20 (mA)
